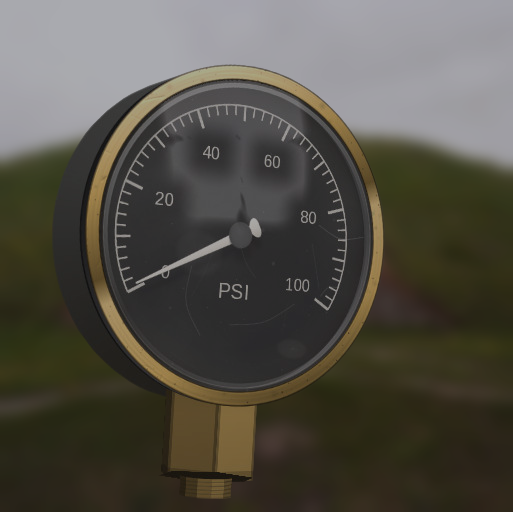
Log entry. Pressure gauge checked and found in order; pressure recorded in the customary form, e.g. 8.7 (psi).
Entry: 1 (psi)
